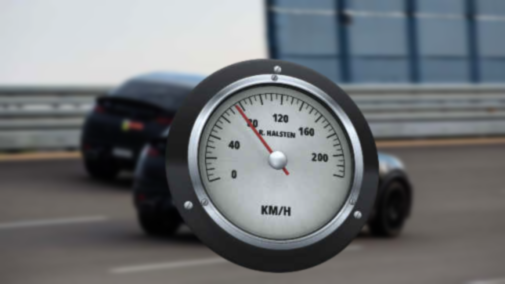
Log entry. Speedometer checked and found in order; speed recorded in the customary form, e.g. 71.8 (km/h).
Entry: 75 (km/h)
